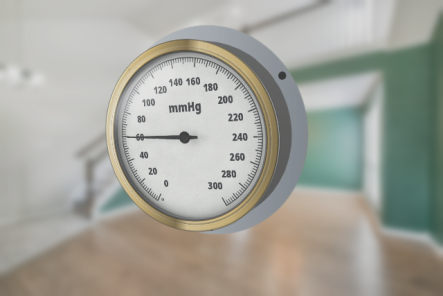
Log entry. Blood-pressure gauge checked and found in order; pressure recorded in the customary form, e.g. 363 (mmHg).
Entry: 60 (mmHg)
